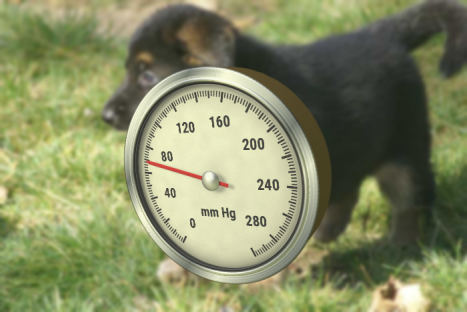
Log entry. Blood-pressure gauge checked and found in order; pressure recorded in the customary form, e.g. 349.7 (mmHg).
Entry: 70 (mmHg)
